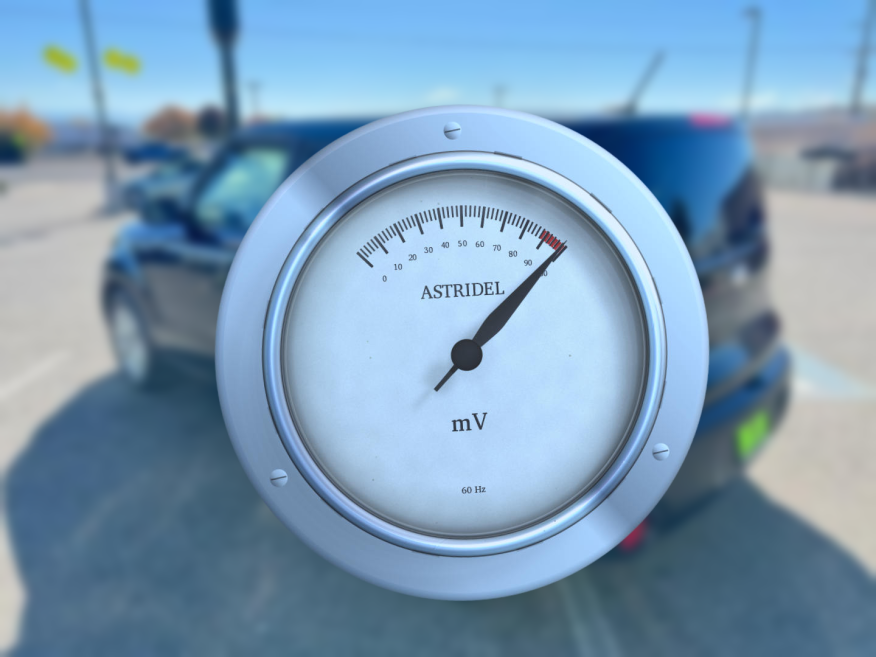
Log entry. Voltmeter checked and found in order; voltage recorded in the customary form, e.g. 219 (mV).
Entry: 98 (mV)
